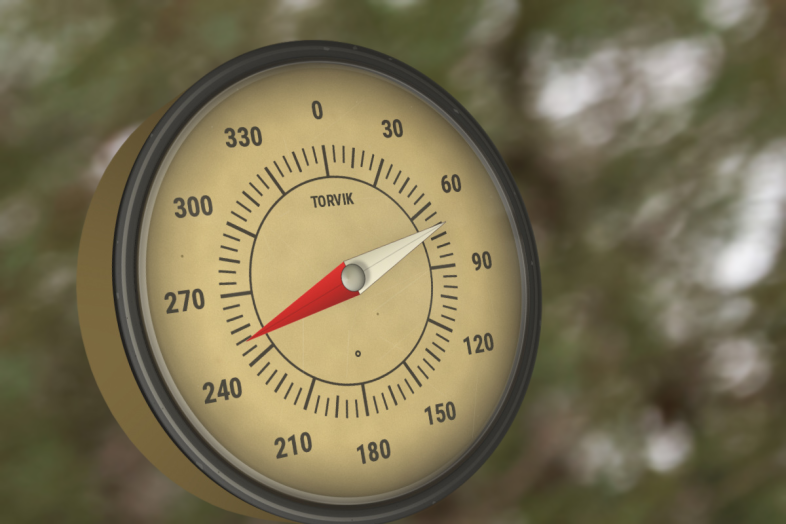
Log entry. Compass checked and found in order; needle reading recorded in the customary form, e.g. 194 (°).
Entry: 250 (°)
